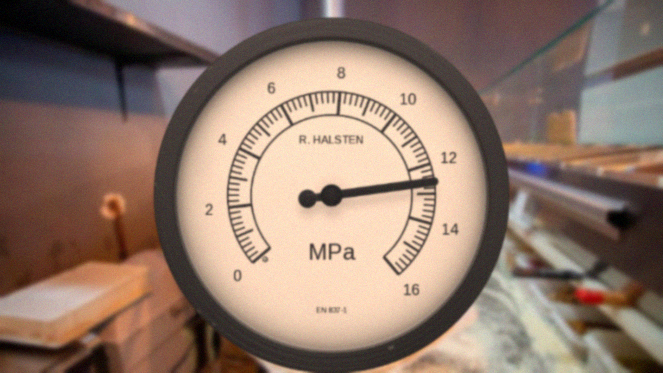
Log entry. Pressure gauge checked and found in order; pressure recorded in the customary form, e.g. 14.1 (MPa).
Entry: 12.6 (MPa)
